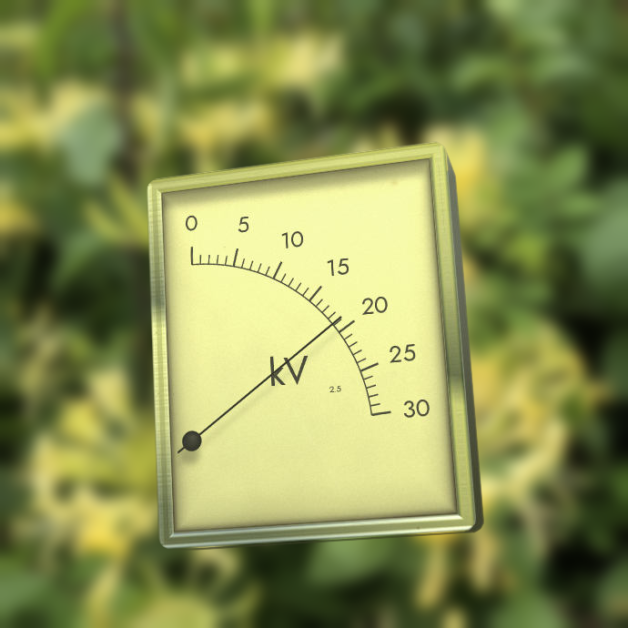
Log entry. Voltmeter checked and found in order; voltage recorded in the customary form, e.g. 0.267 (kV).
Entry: 19 (kV)
